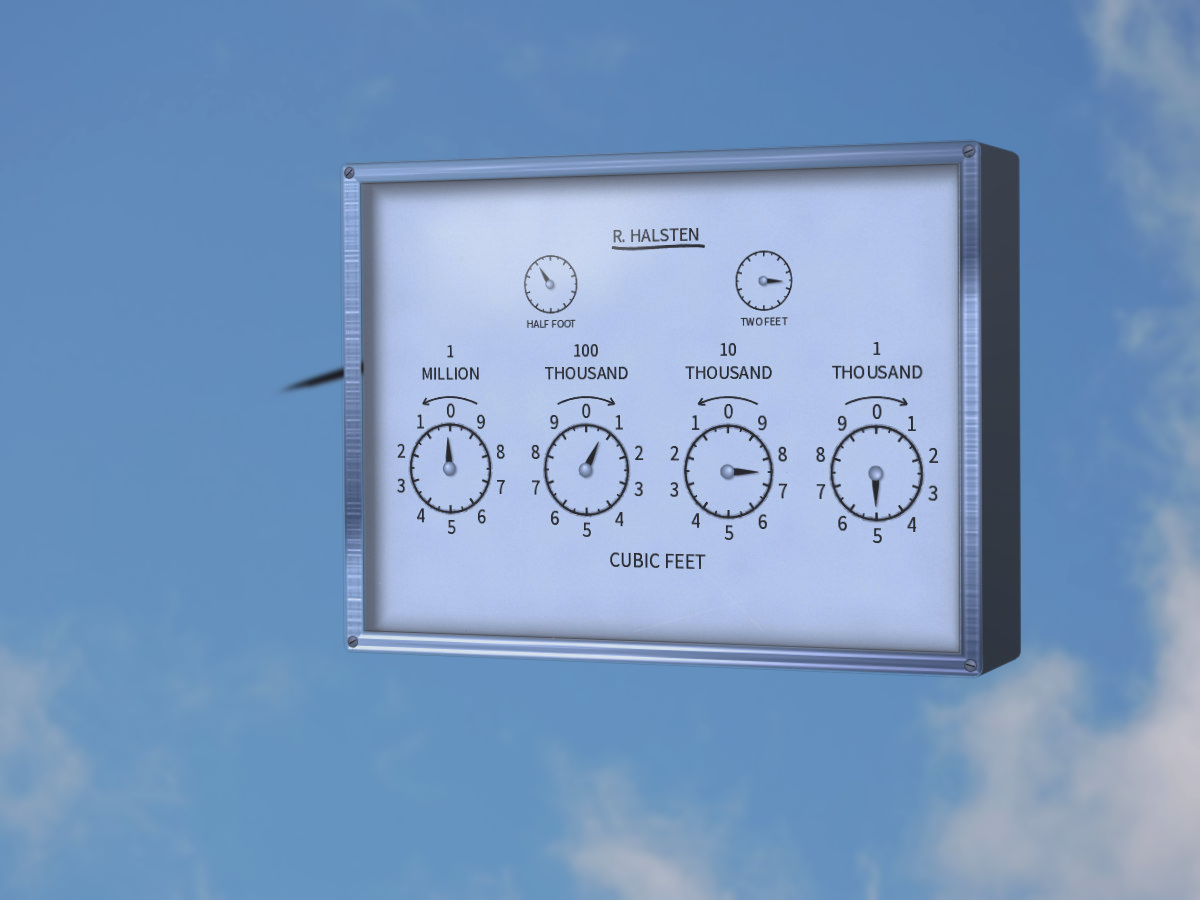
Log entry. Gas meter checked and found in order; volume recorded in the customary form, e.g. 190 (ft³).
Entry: 7500 (ft³)
